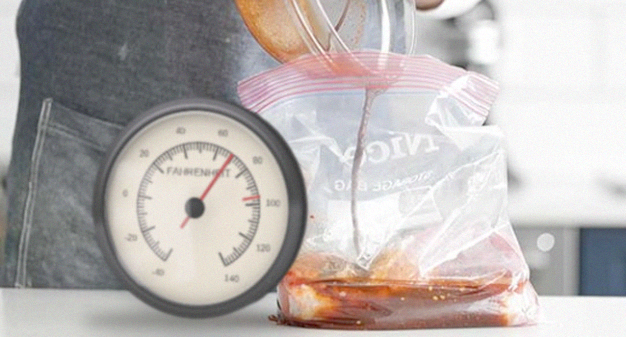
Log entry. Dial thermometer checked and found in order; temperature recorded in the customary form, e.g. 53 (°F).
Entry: 70 (°F)
